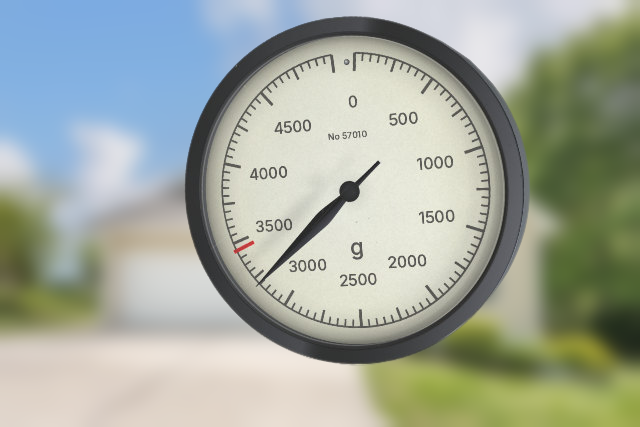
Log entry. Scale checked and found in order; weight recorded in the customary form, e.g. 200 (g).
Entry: 3200 (g)
